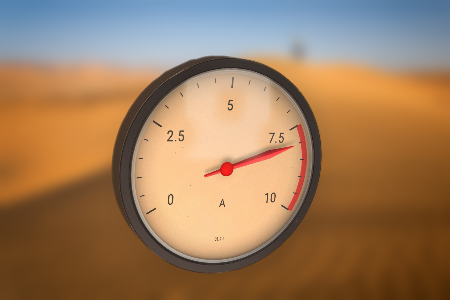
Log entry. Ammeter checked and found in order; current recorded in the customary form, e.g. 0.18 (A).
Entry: 8 (A)
